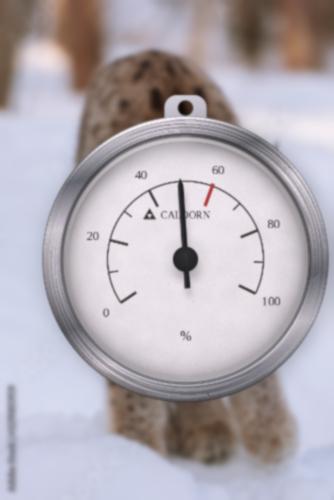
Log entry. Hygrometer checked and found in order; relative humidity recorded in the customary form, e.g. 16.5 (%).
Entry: 50 (%)
